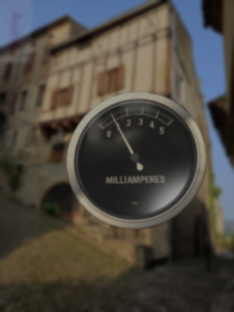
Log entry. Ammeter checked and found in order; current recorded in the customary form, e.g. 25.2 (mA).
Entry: 1 (mA)
